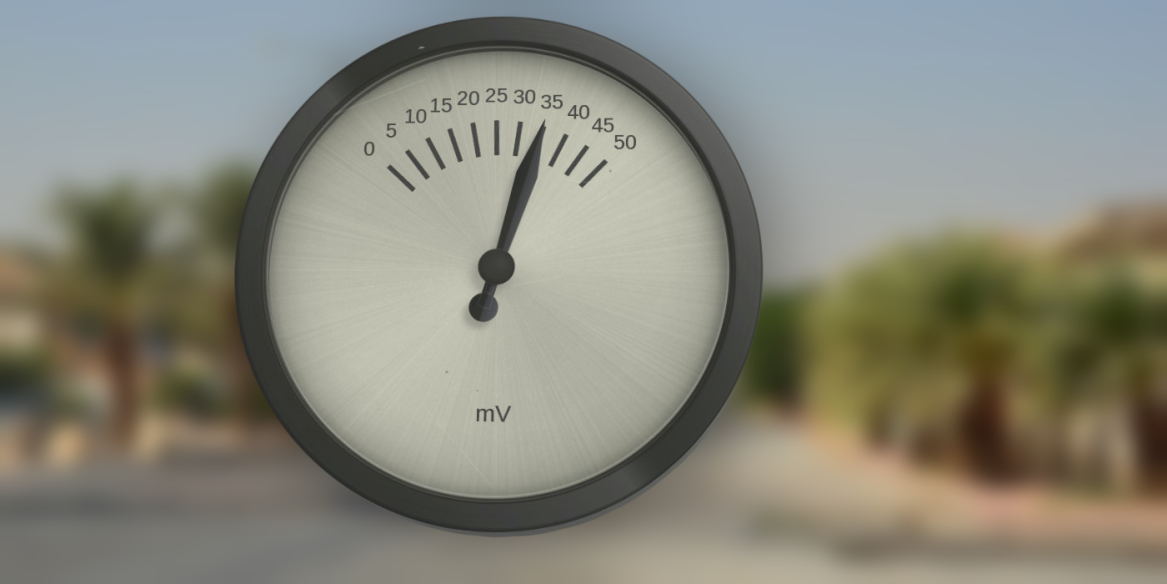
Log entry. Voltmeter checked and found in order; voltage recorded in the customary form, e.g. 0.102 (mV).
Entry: 35 (mV)
